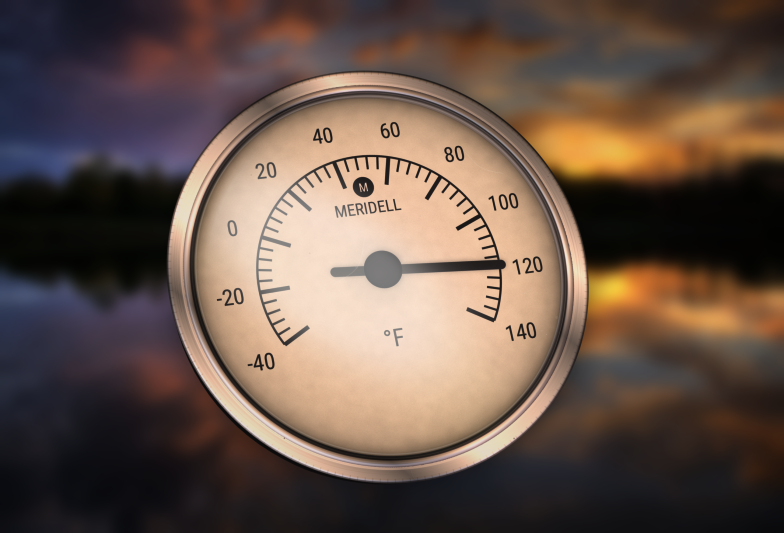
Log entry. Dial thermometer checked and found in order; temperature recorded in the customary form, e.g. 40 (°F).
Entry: 120 (°F)
